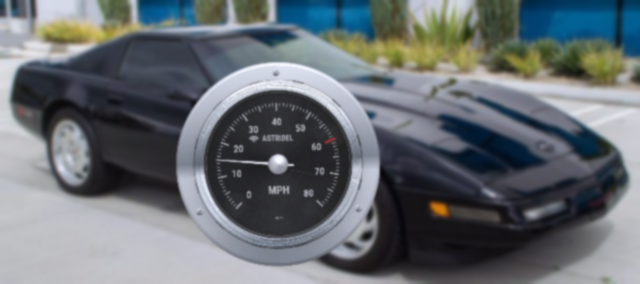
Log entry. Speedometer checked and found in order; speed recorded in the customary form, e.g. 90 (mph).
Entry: 15 (mph)
